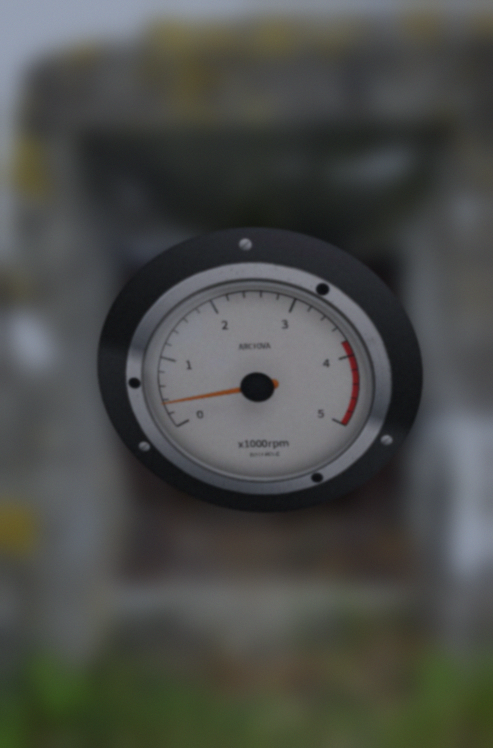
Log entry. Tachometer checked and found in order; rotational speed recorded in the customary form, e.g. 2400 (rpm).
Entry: 400 (rpm)
